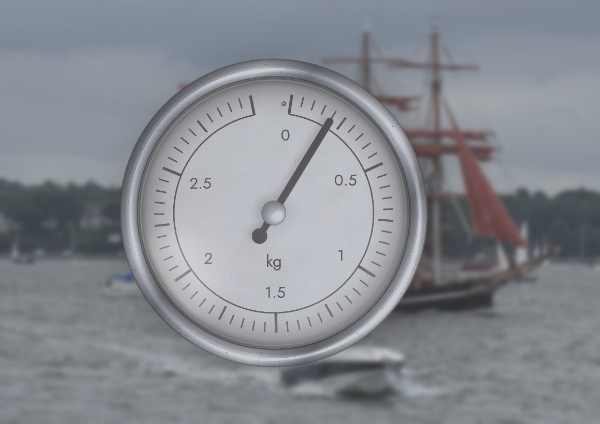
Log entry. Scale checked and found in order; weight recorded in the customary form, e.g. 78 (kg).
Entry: 0.2 (kg)
